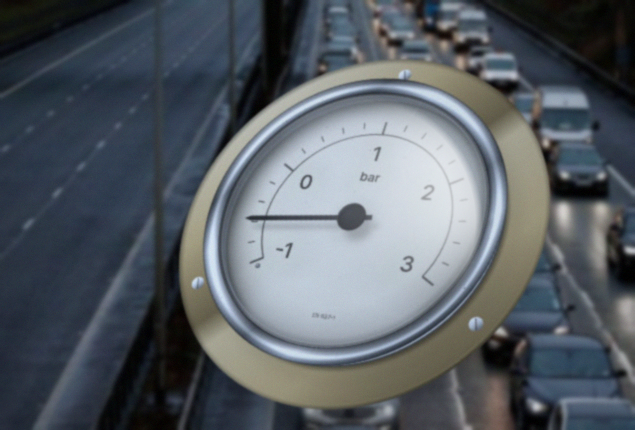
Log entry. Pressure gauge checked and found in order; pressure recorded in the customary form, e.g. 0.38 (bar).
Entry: -0.6 (bar)
